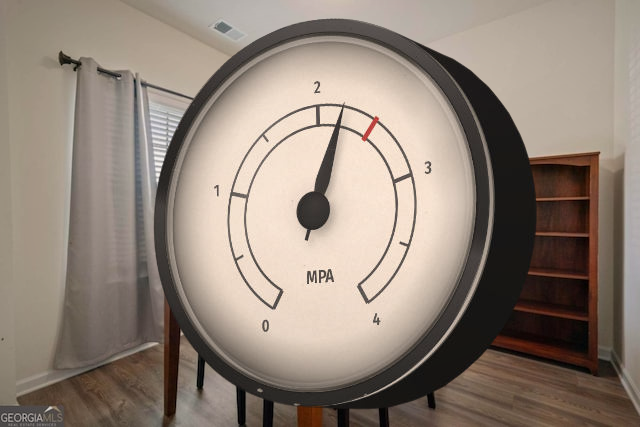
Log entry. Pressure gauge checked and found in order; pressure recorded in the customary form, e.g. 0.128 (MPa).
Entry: 2.25 (MPa)
